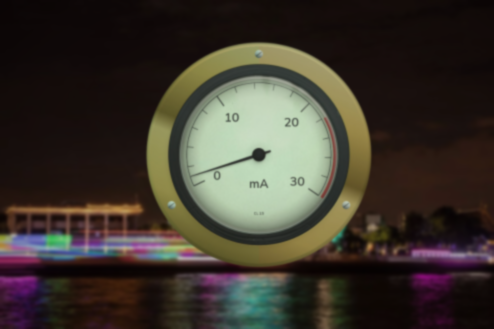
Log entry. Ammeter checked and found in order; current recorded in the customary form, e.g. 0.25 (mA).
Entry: 1 (mA)
